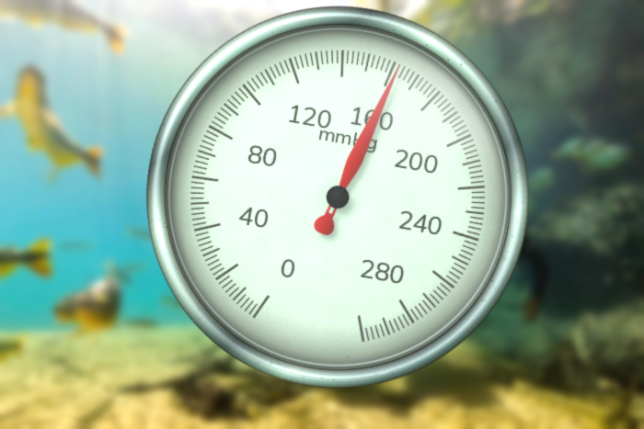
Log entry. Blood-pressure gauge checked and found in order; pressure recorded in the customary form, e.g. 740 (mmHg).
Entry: 162 (mmHg)
